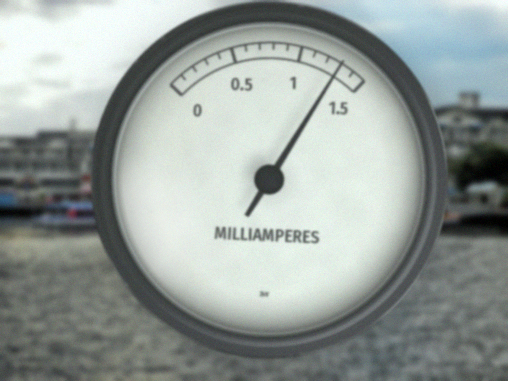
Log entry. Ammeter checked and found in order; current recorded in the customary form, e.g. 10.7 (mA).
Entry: 1.3 (mA)
